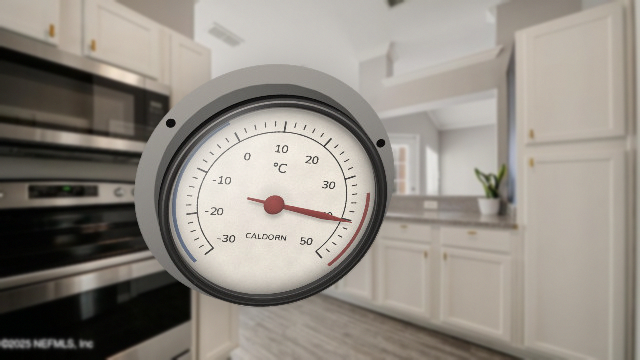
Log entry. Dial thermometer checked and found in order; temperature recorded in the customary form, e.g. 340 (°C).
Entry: 40 (°C)
